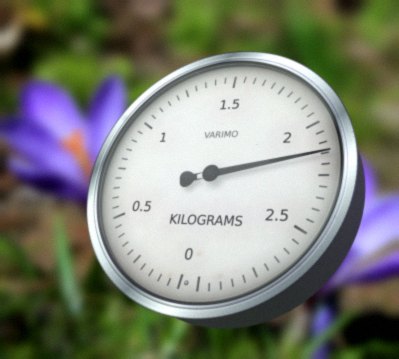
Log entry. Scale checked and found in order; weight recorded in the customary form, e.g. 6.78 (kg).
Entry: 2.15 (kg)
